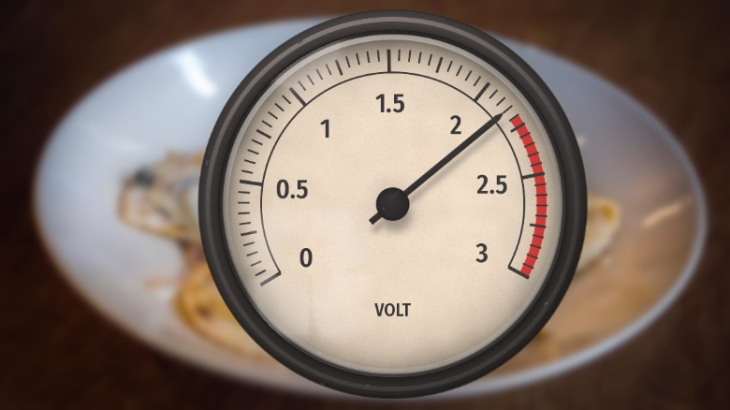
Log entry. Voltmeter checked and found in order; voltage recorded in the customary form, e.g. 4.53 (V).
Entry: 2.15 (V)
